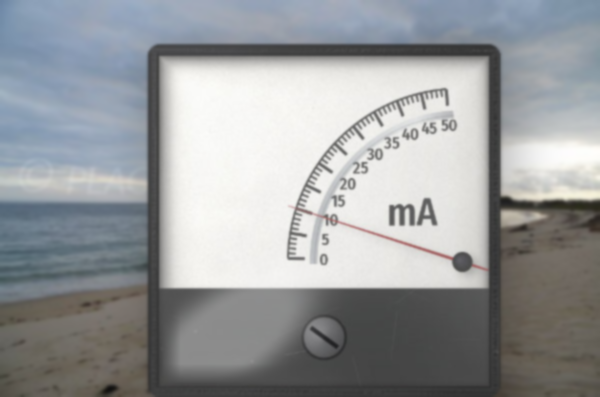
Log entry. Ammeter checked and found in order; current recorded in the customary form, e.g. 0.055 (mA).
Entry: 10 (mA)
